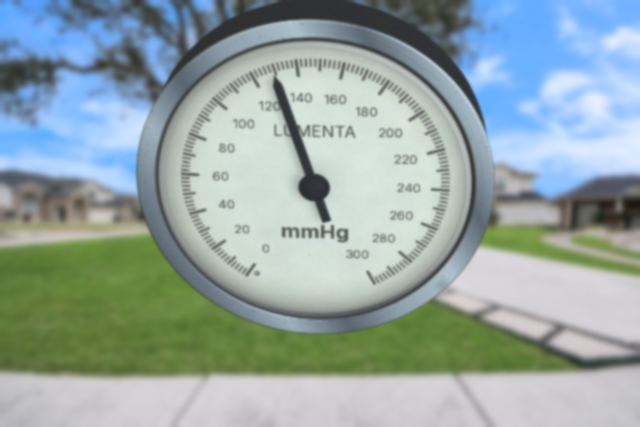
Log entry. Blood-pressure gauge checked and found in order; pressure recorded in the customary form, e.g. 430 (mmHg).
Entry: 130 (mmHg)
